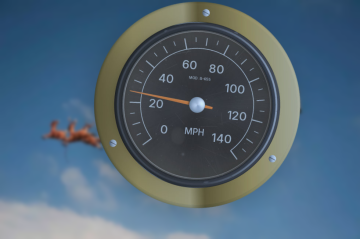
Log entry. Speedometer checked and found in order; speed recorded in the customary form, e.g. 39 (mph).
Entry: 25 (mph)
